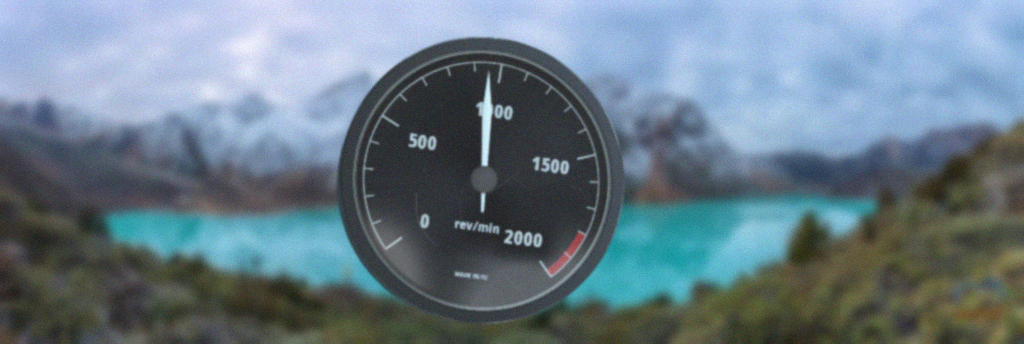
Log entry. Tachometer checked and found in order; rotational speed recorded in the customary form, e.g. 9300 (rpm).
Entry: 950 (rpm)
